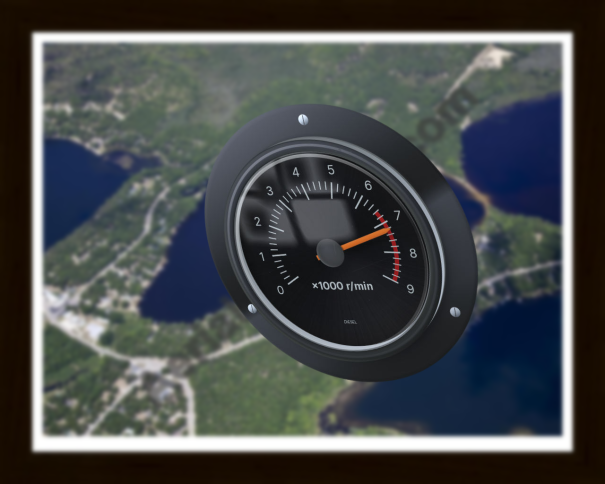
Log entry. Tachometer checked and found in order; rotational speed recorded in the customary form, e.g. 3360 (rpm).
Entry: 7200 (rpm)
